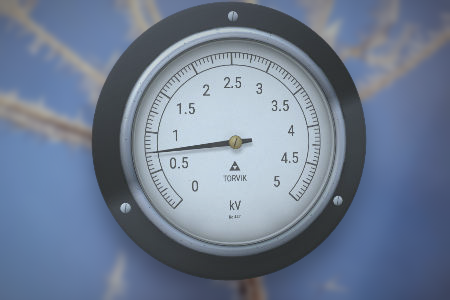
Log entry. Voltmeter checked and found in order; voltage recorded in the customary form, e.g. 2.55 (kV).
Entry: 0.75 (kV)
